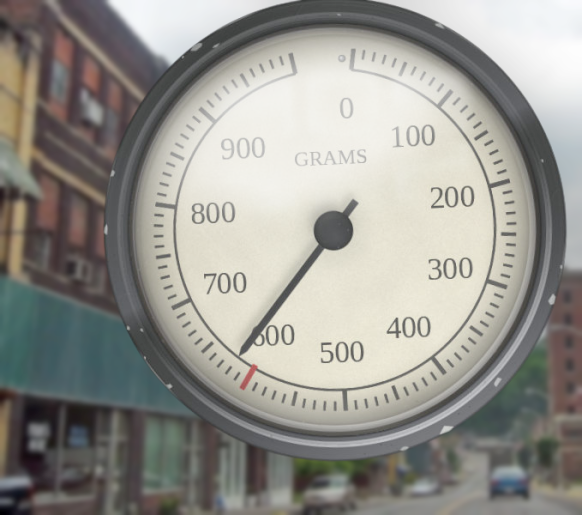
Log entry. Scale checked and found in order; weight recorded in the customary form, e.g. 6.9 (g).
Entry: 620 (g)
